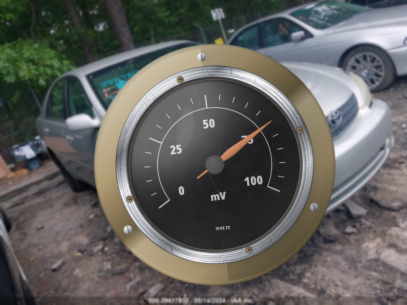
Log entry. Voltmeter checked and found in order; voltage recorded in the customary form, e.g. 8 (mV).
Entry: 75 (mV)
